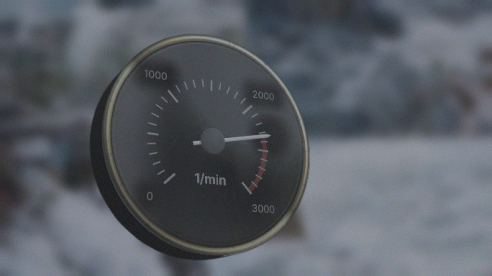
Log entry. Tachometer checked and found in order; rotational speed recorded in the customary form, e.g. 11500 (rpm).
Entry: 2350 (rpm)
